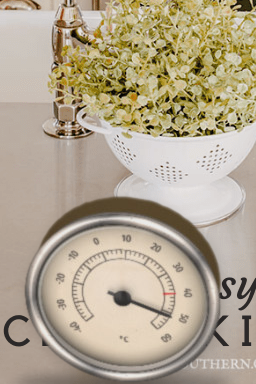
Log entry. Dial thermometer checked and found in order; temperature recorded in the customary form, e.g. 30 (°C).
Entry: 50 (°C)
